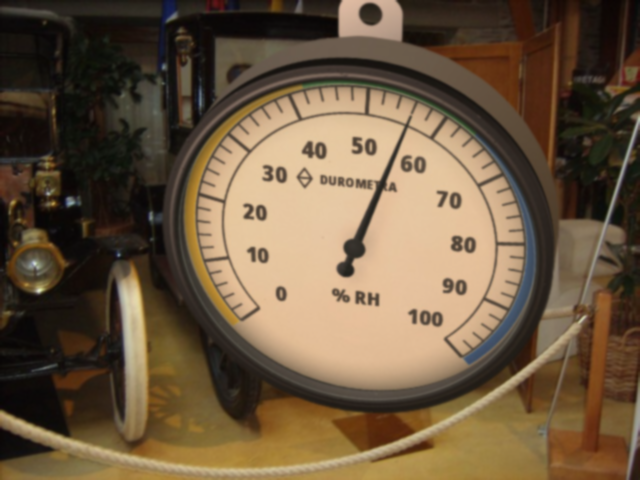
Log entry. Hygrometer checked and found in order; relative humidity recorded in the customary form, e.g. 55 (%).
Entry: 56 (%)
